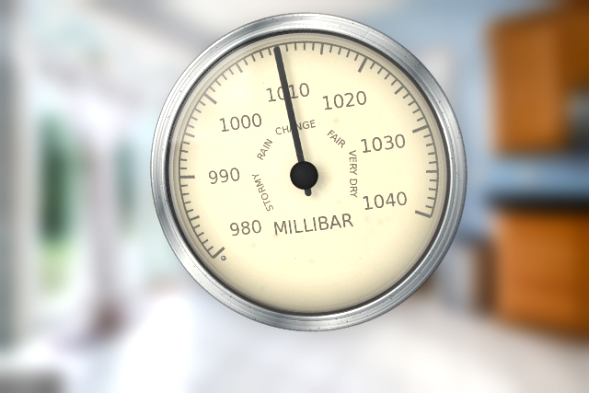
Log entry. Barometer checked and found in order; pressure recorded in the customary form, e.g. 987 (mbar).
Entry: 1010 (mbar)
